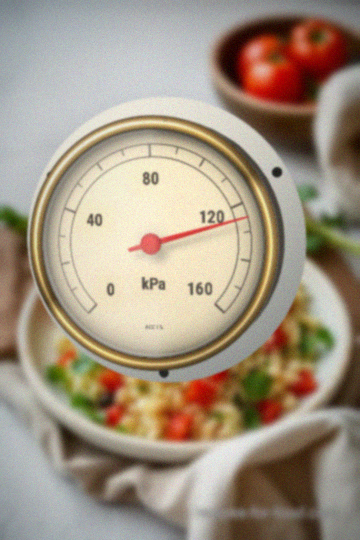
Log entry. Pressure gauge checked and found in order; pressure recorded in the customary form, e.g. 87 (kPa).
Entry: 125 (kPa)
